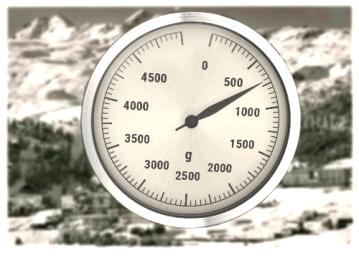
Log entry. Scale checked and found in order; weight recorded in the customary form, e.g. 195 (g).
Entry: 700 (g)
